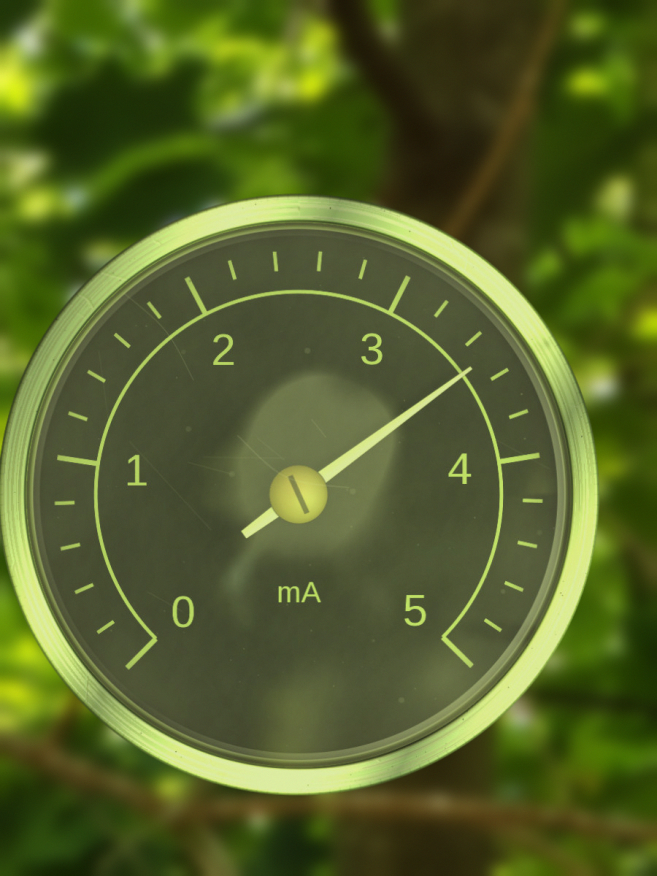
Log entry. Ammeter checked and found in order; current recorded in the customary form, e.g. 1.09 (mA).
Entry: 3.5 (mA)
